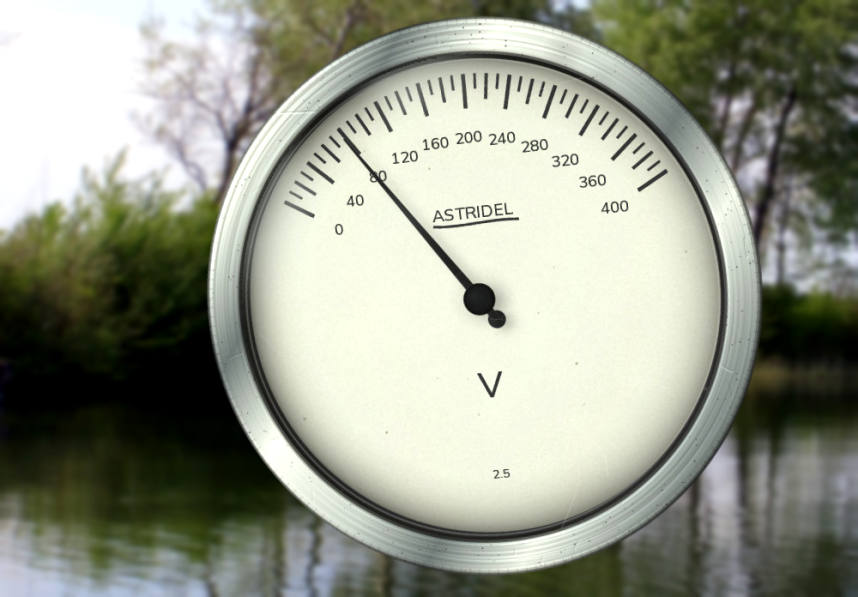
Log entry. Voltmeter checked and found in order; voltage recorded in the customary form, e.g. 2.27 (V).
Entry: 80 (V)
